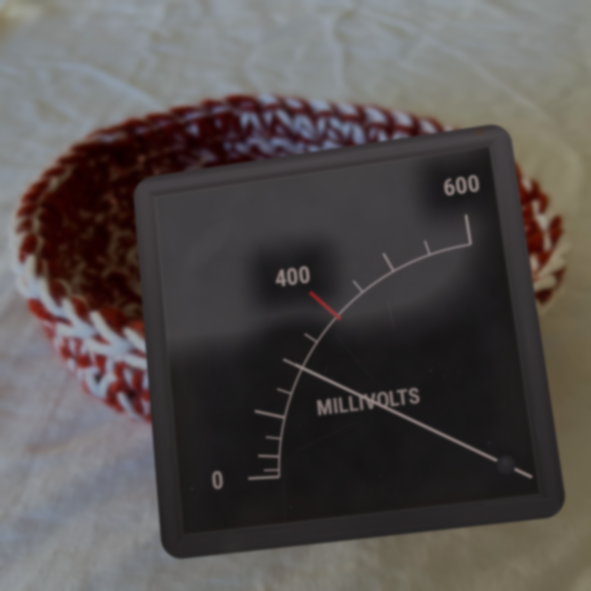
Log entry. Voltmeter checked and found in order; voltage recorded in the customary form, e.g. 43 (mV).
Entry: 300 (mV)
